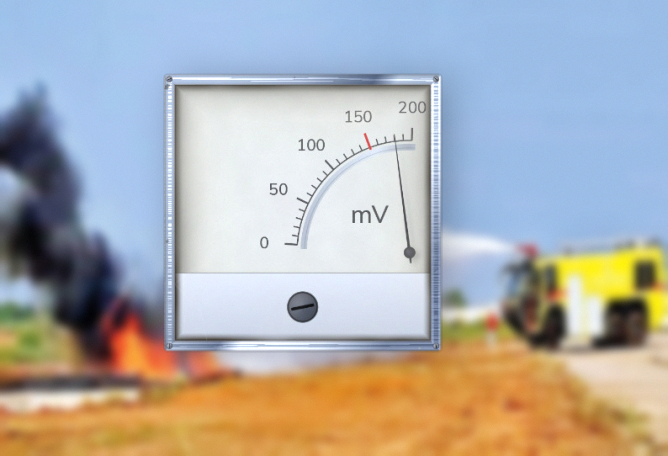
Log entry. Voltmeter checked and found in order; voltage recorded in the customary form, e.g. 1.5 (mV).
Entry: 180 (mV)
